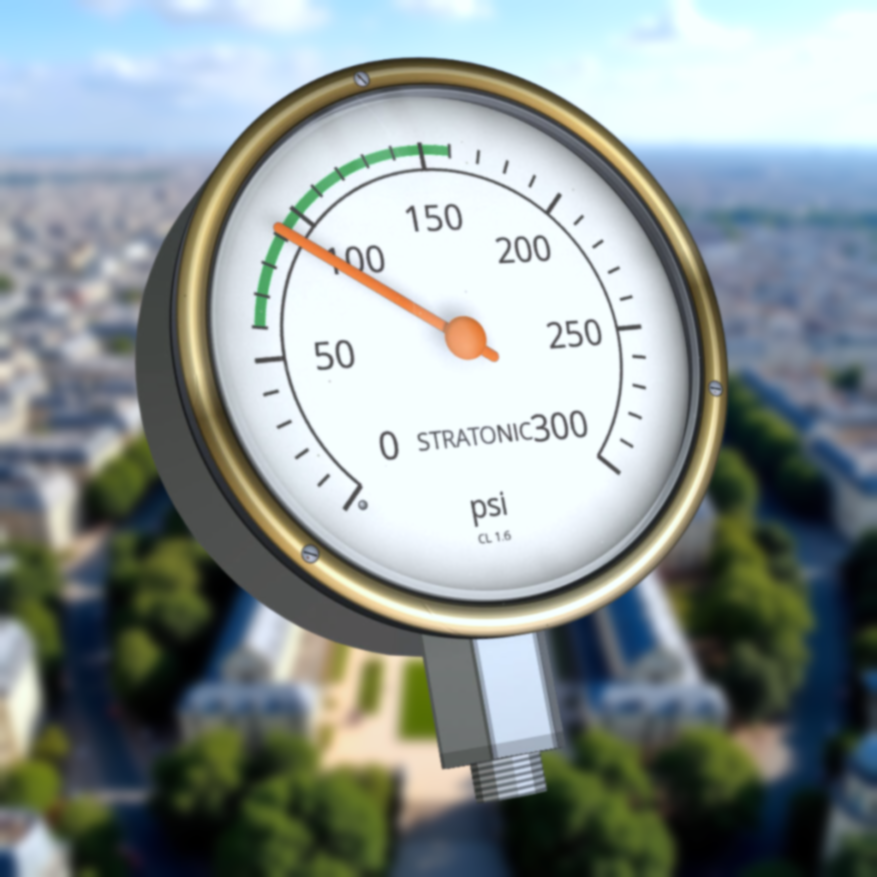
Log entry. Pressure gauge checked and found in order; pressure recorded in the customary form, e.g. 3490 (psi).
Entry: 90 (psi)
